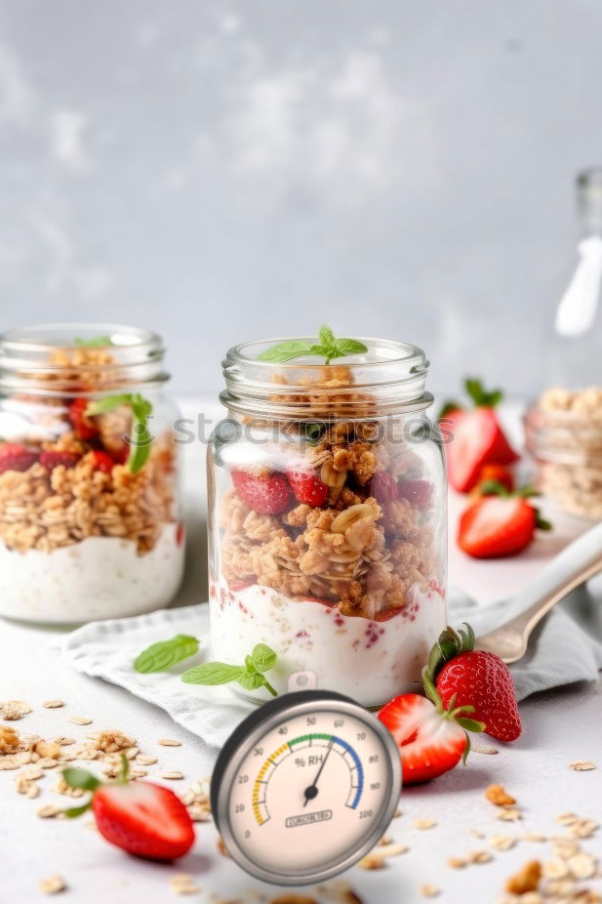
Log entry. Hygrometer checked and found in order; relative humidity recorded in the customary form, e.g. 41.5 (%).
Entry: 60 (%)
